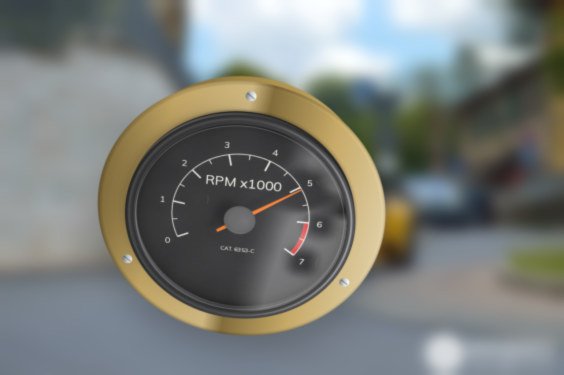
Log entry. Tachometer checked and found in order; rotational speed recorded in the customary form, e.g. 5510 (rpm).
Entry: 5000 (rpm)
